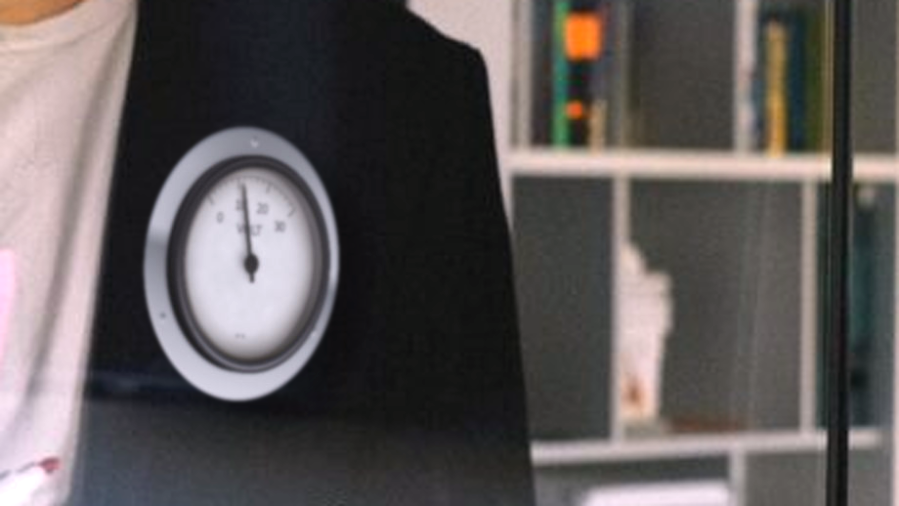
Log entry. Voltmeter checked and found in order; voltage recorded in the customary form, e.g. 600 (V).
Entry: 10 (V)
